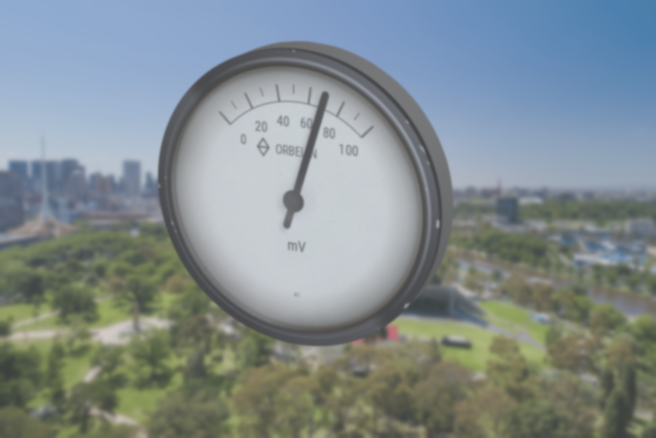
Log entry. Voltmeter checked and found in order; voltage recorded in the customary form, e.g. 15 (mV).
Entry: 70 (mV)
